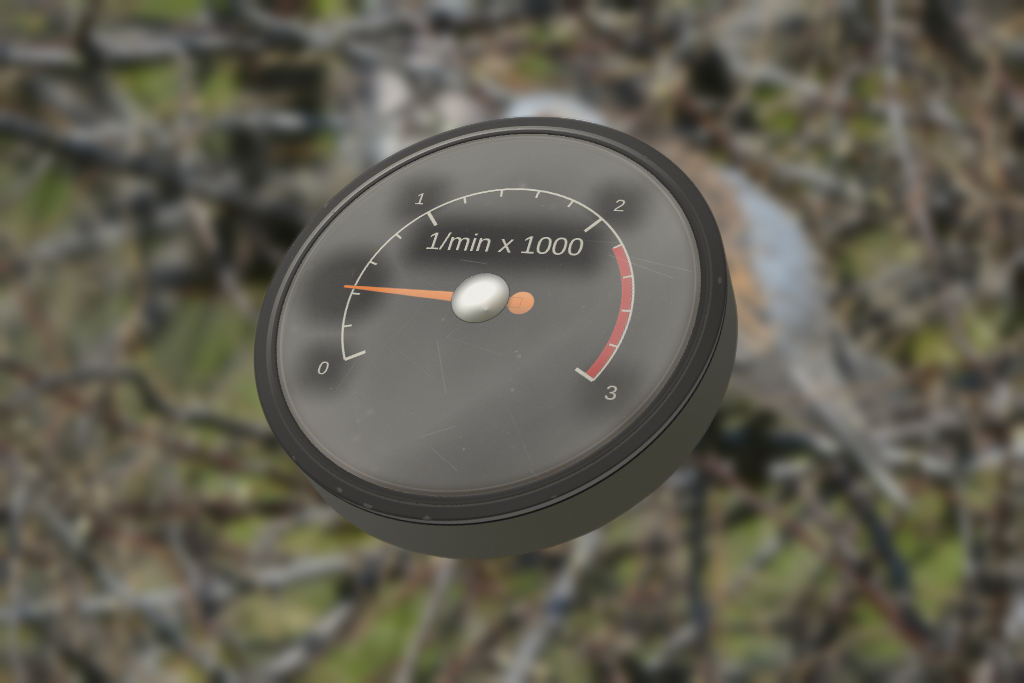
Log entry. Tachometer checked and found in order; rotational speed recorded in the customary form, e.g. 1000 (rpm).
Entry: 400 (rpm)
